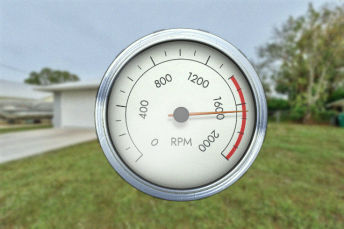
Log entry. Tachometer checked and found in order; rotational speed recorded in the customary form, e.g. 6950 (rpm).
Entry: 1650 (rpm)
